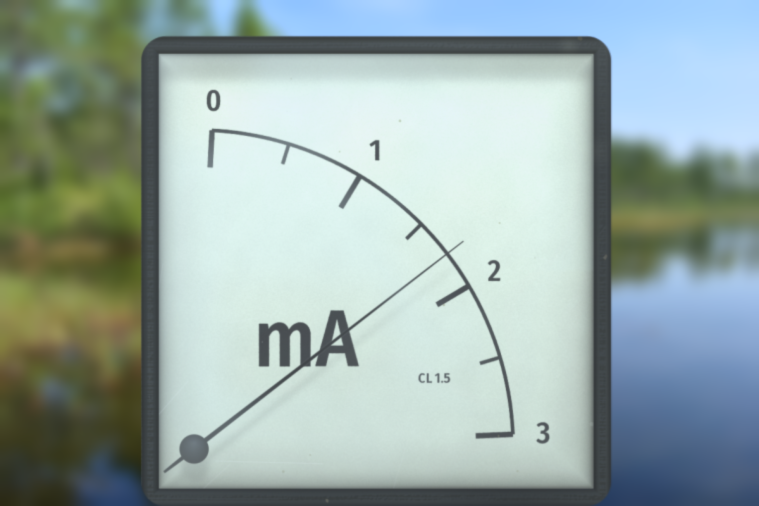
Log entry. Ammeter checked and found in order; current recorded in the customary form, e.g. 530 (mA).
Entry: 1.75 (mA)
